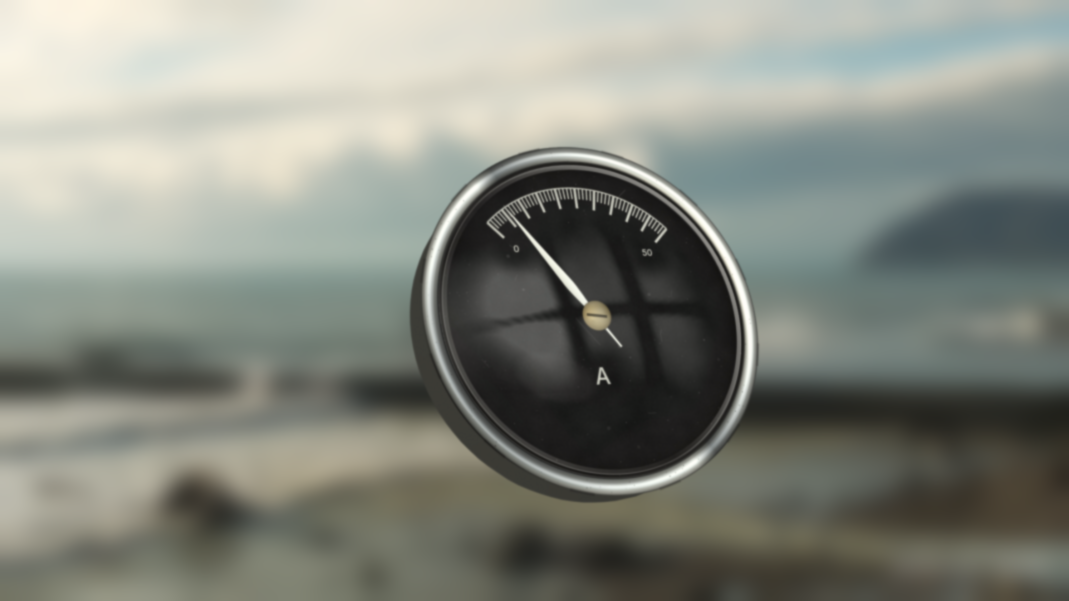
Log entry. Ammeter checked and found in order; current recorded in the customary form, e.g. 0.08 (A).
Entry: 5 (A)
